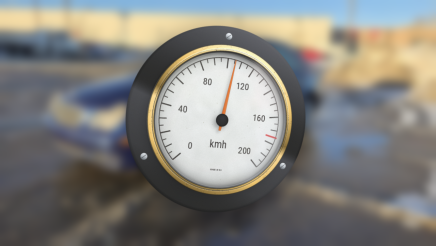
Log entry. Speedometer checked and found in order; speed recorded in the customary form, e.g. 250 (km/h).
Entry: 105 (km/h)
